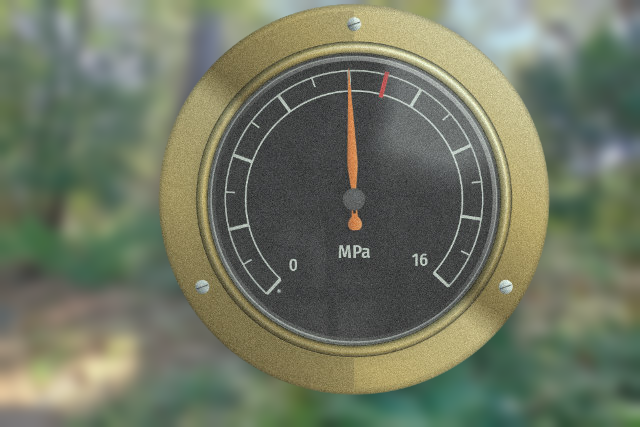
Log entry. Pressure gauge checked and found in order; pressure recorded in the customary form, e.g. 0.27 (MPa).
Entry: 8 (MPa)
